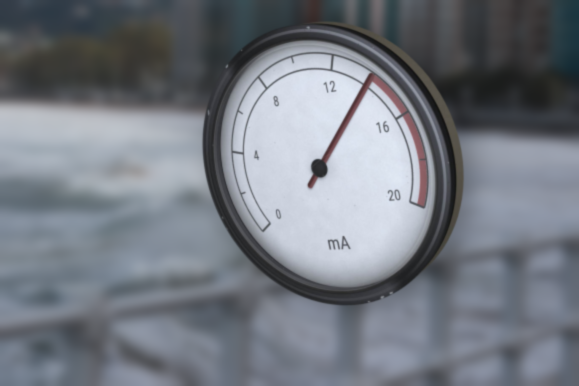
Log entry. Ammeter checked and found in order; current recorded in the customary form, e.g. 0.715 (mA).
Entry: 14 (mA)
